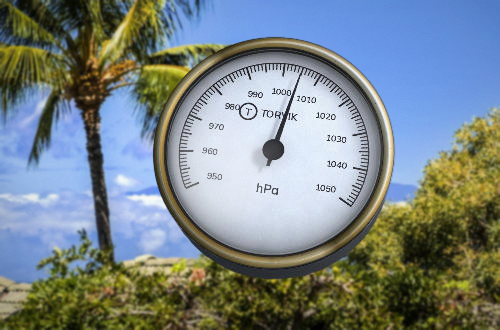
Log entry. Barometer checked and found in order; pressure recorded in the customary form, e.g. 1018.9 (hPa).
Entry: 1005 (hPa)
